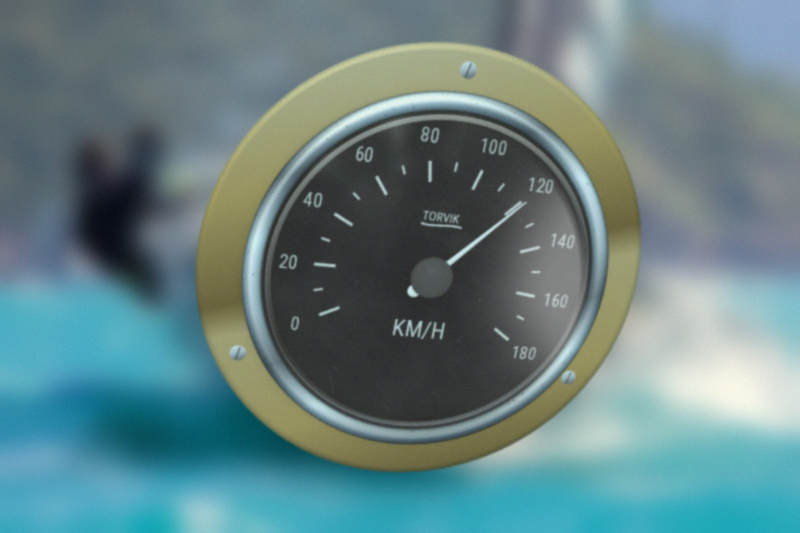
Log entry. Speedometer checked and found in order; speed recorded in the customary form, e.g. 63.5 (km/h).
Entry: 120 (km/h)
